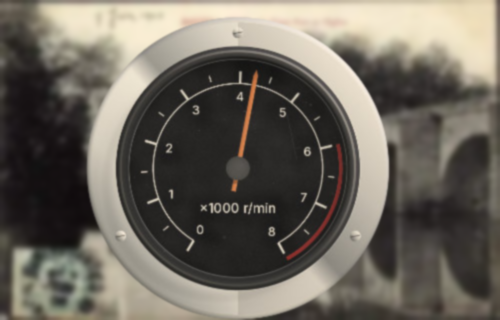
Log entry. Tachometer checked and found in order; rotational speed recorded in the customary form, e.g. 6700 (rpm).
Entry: 4250 (rpm)
